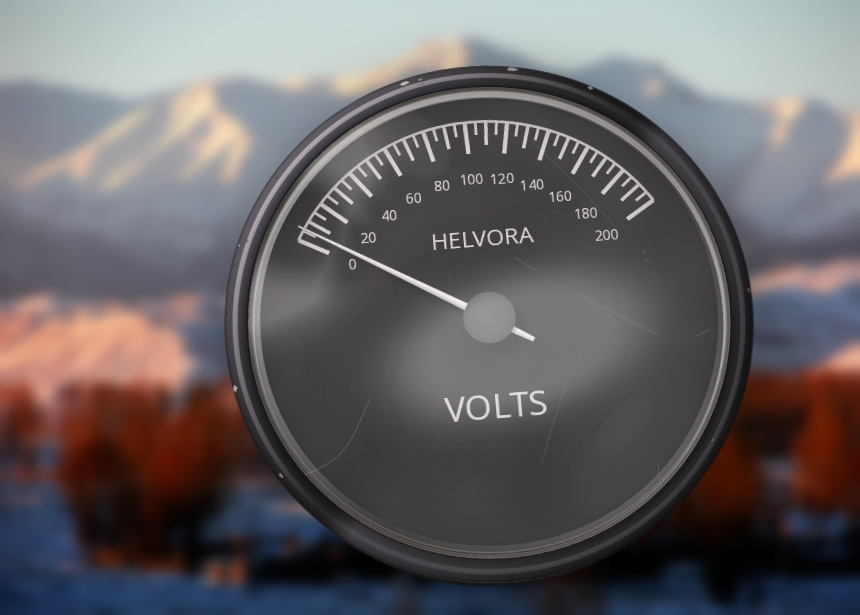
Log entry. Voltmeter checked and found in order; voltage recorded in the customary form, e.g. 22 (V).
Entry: 5 (V)
